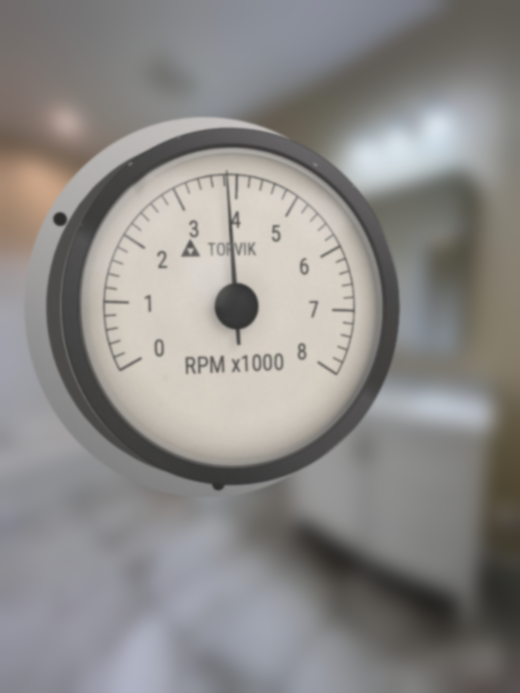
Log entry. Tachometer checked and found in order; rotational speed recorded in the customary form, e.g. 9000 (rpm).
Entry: 3800 (rpm)
